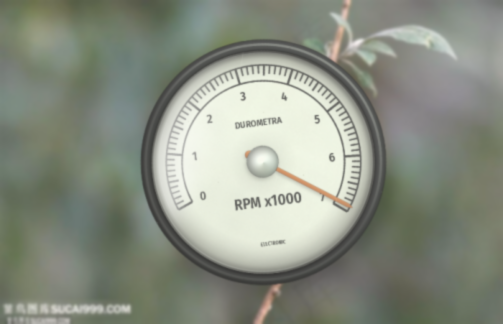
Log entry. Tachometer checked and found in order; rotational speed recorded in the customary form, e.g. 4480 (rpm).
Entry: 6900 (rpm)
